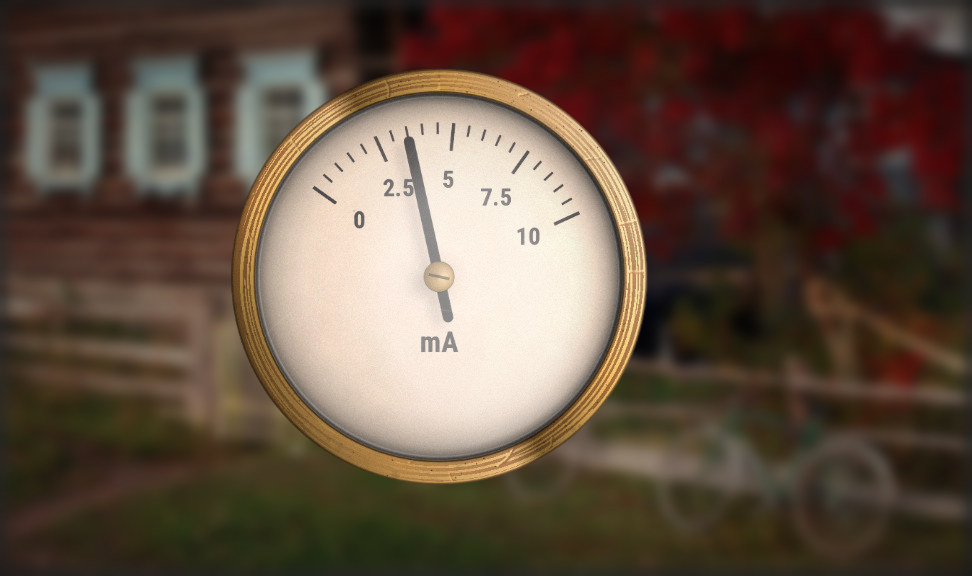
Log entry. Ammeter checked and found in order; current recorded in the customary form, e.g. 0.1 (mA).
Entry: 3.5 (mA)
